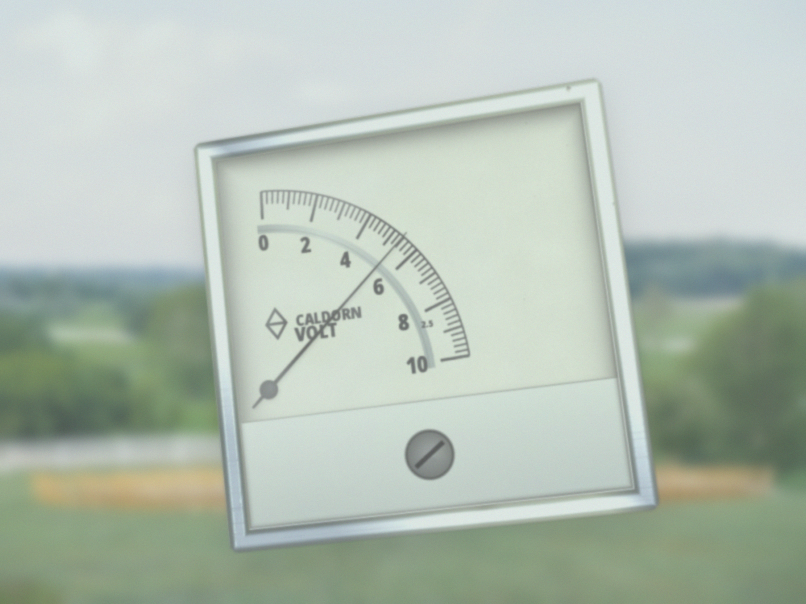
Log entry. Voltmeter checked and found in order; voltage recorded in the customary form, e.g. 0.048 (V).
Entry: 5.4 (V)
